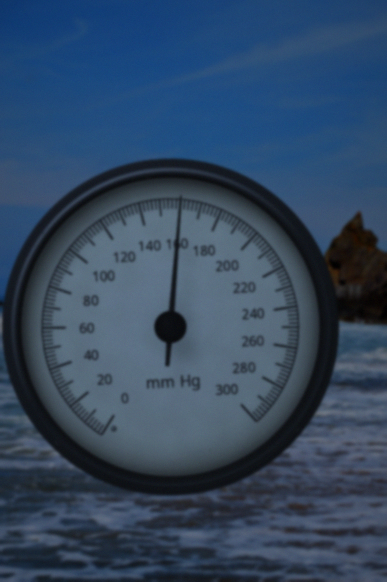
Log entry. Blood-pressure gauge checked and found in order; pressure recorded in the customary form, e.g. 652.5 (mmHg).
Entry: 160 (mmHg)
